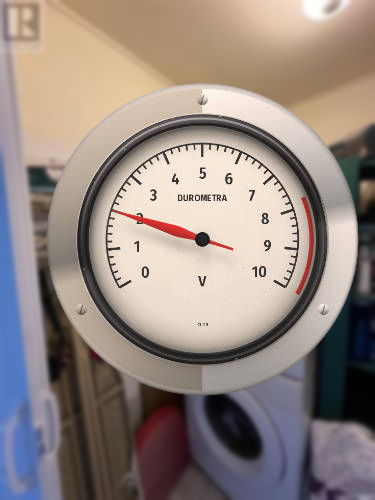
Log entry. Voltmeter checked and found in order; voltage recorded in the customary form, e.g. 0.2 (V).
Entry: 2 (V)
